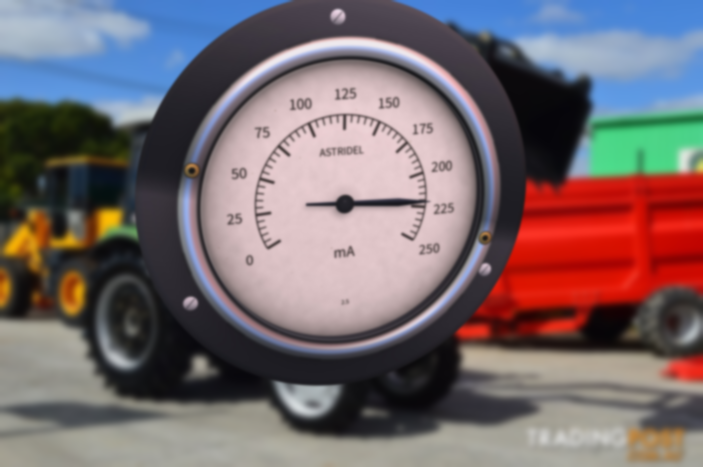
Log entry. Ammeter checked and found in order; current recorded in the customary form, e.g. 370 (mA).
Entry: 220 (mA)
